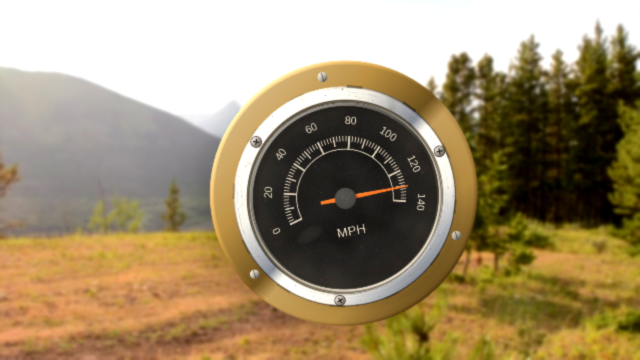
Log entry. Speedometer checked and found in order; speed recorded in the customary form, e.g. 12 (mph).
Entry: 130 (mph)
